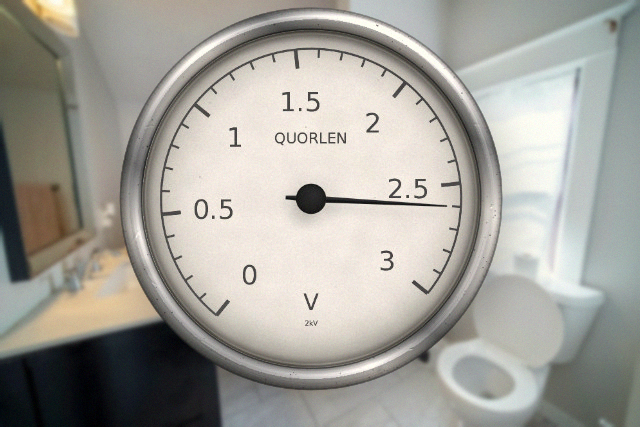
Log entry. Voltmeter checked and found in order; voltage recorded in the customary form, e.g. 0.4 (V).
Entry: 2.6 (V)
